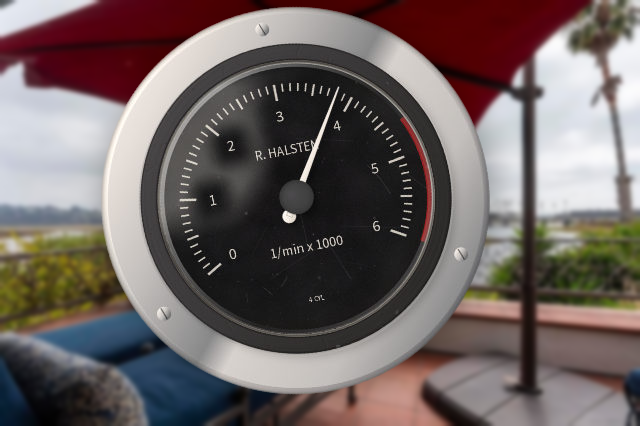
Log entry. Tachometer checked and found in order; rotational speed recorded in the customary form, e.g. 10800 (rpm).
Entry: 3800 (rpm)
